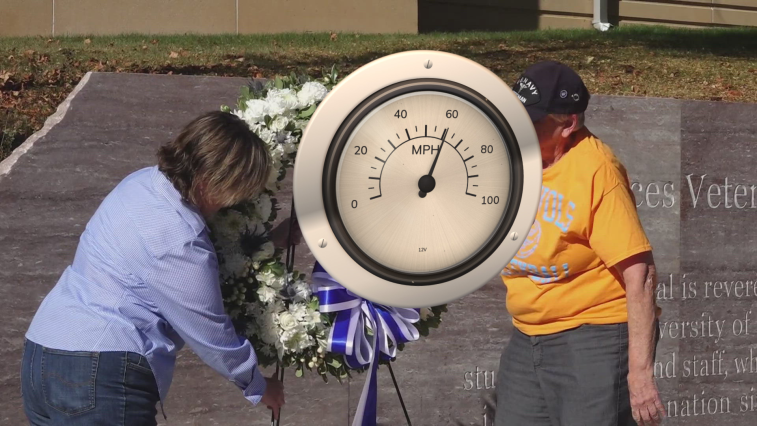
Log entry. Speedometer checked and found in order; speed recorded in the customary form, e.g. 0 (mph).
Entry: 60 (mph)
